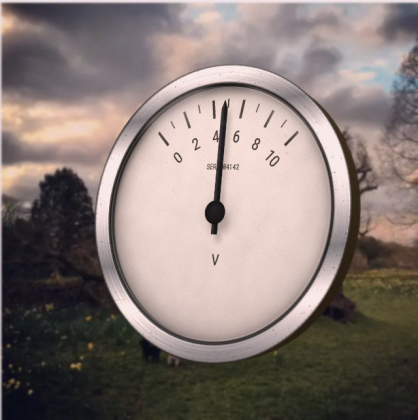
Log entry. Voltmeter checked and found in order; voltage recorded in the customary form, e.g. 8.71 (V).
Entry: 5 (V)
